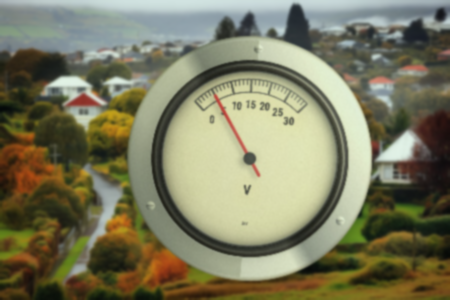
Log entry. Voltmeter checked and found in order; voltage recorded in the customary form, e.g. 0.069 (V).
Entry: 5 (V)
